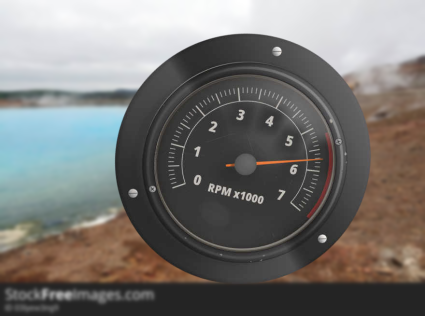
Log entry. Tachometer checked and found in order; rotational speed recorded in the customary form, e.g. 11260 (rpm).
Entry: 5700 (rpm)
